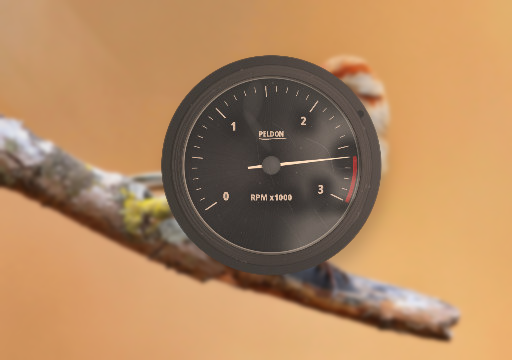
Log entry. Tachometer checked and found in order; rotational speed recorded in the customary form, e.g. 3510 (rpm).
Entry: 2600 (rpm)
